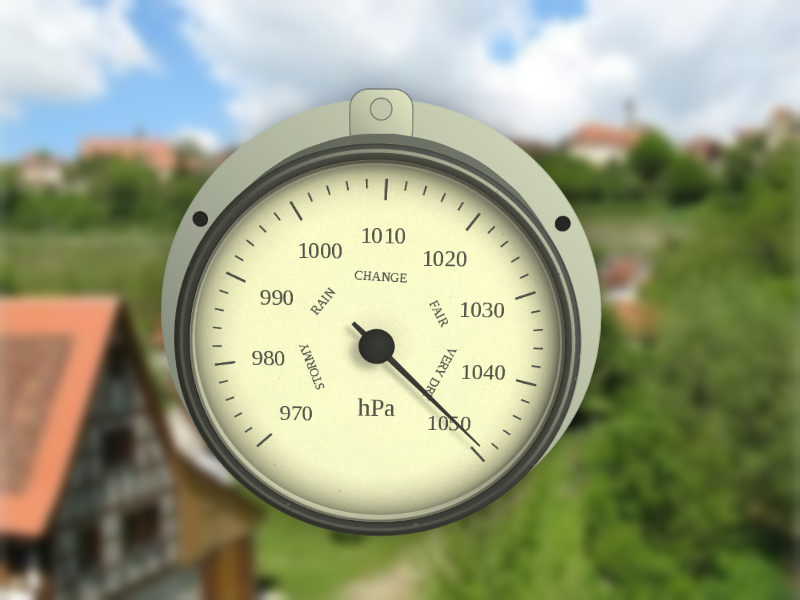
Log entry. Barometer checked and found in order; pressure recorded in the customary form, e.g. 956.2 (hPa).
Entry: 1049 (hPa)
